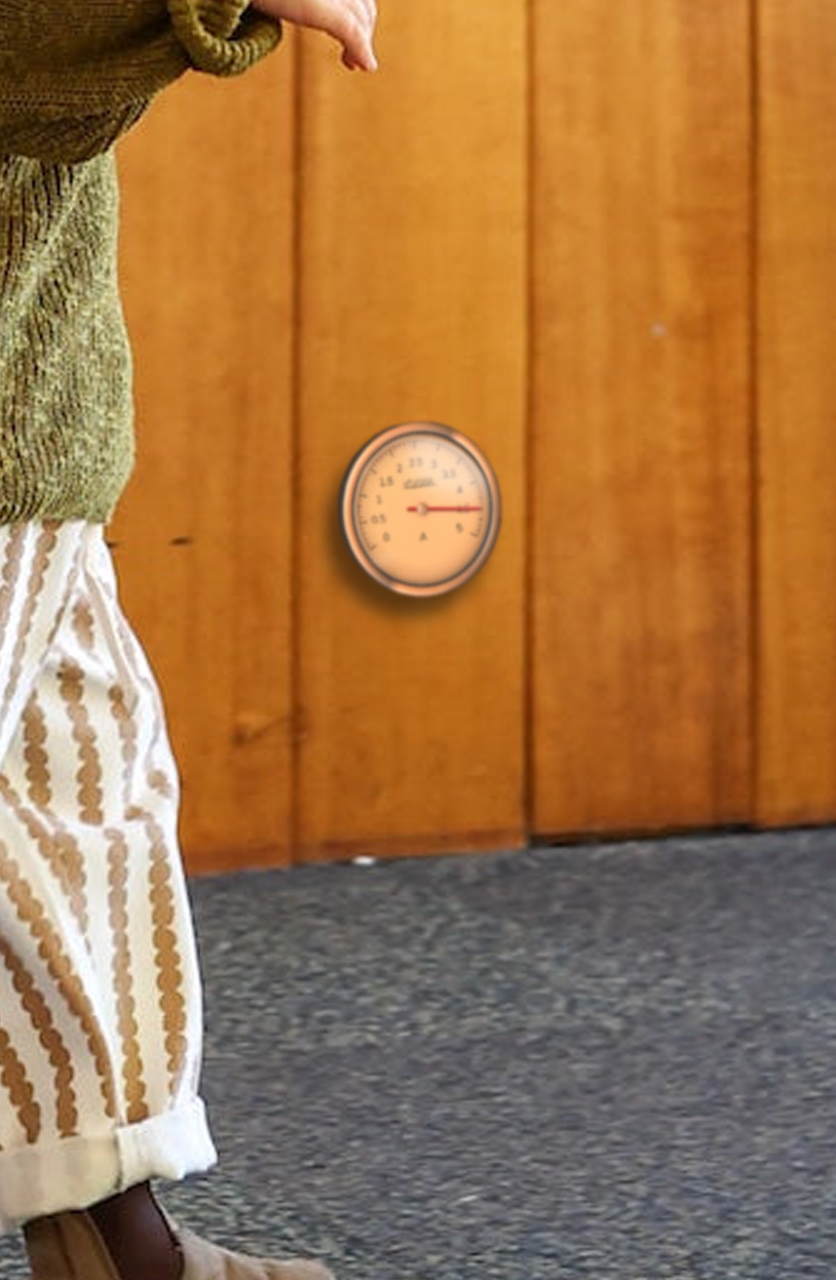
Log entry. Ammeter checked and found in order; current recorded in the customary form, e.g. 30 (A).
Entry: 4.5 (A)
